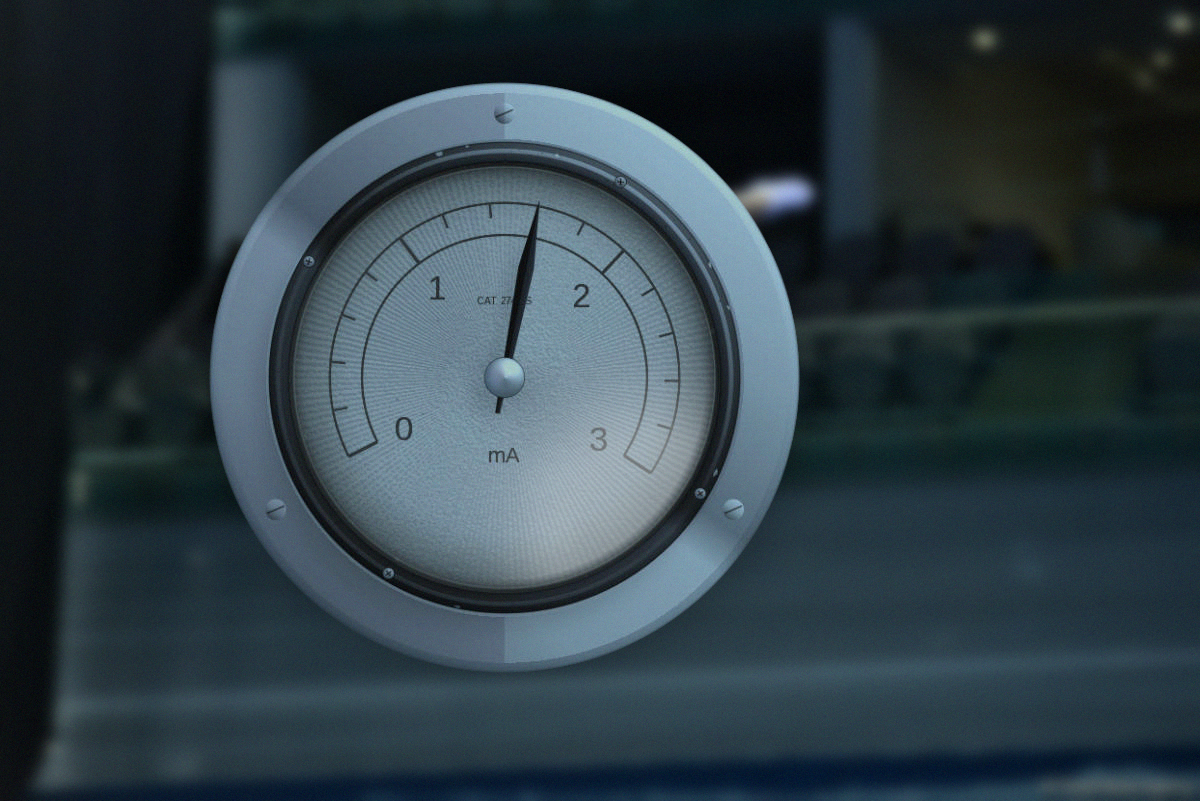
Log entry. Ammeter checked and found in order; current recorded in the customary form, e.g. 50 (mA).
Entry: 1.6 (mA)
